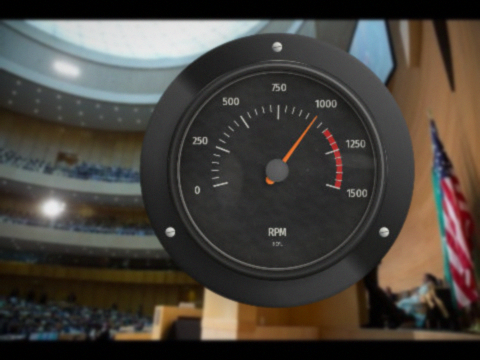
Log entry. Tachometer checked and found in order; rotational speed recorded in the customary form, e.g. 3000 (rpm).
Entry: 1000 (rpm)
